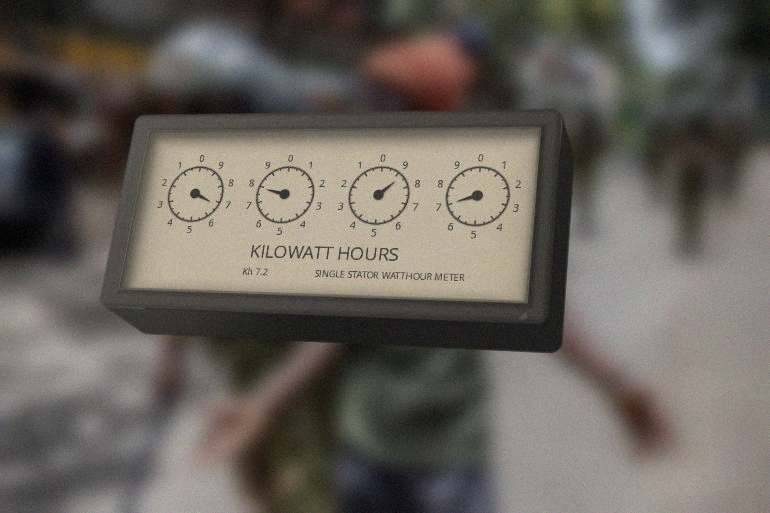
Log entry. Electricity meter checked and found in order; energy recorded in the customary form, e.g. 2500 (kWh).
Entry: 6787 (kWh)
